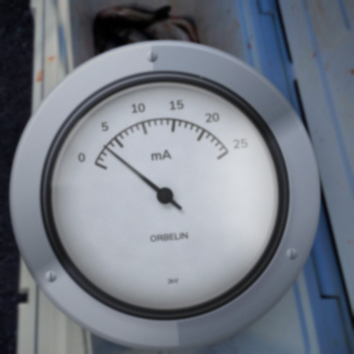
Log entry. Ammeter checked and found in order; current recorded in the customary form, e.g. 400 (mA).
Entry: 3 (mA)
